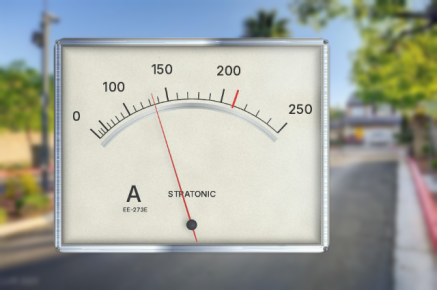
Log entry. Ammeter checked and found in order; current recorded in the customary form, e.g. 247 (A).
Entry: 135 (A)
